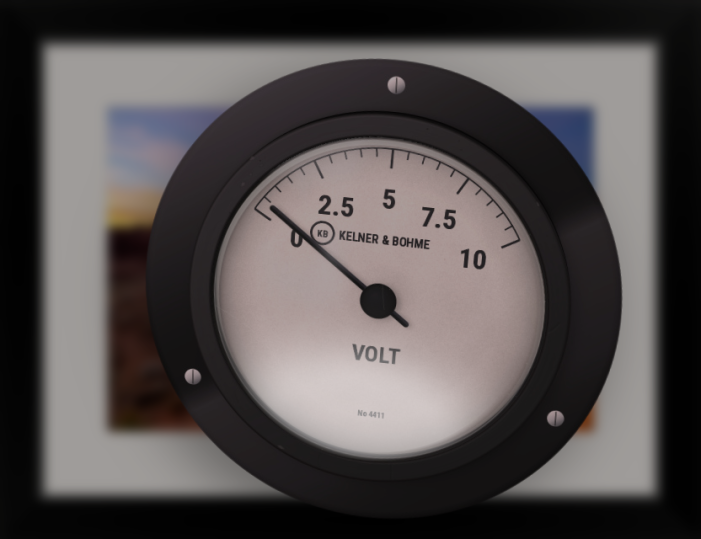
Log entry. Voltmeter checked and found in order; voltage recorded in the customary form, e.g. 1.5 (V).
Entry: 0.5 (V)
